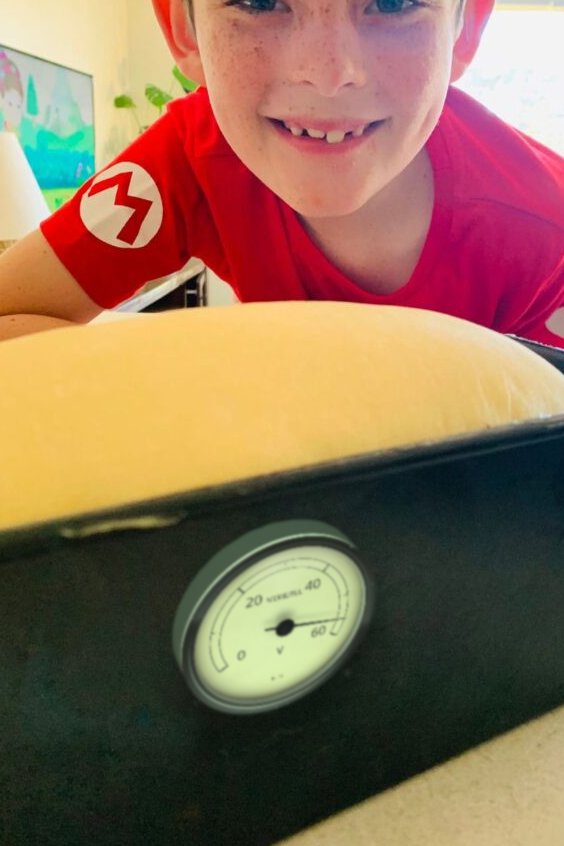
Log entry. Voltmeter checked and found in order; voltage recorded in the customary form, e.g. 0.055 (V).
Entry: 55 (V)
